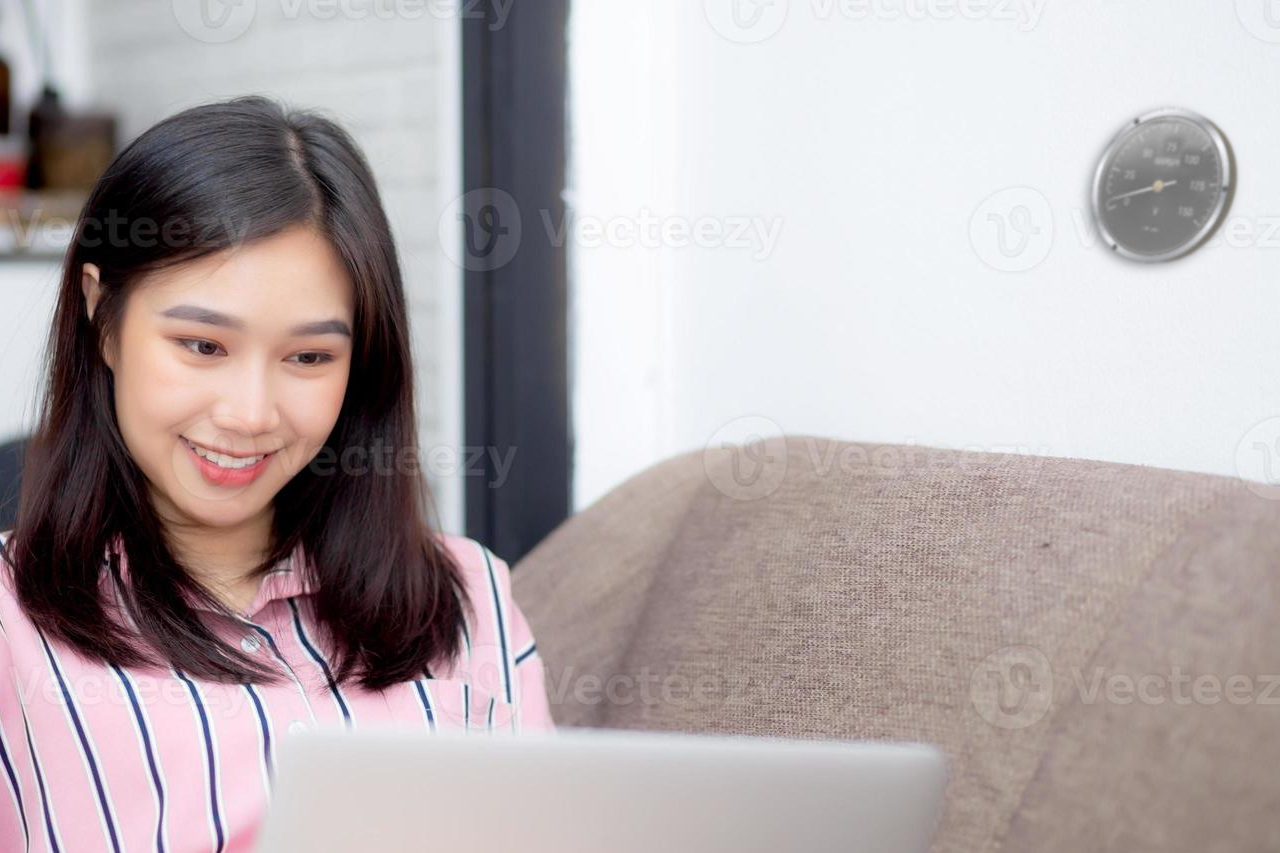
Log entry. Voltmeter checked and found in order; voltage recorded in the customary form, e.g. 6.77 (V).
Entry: 5 (V)
